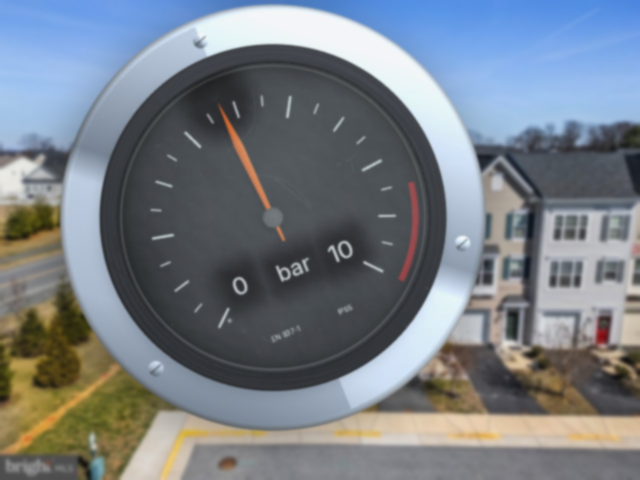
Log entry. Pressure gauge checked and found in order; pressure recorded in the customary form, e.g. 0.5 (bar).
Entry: 4.75 (bar)
